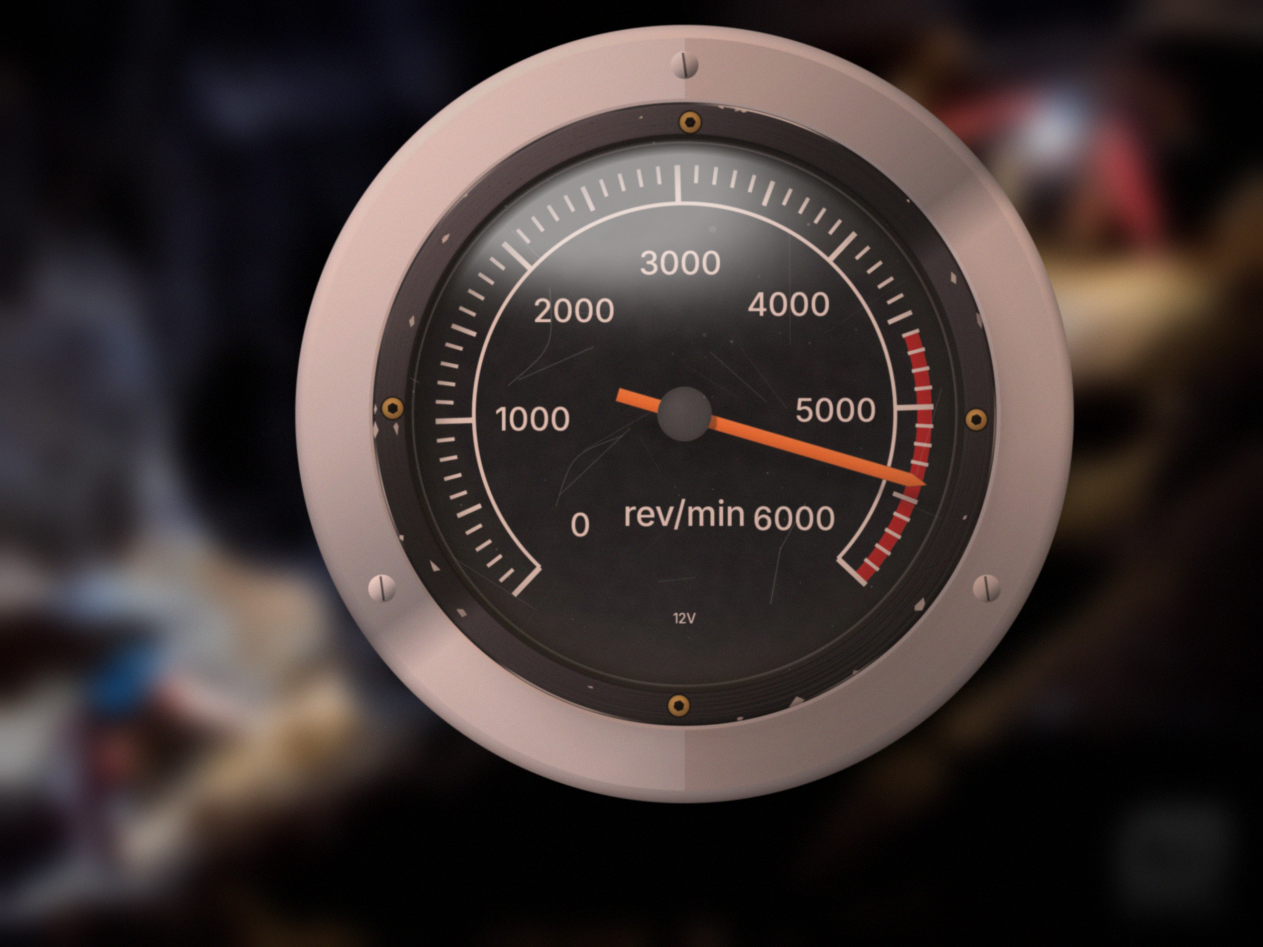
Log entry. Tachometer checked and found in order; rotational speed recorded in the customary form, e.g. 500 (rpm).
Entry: 5400 (rpm)
